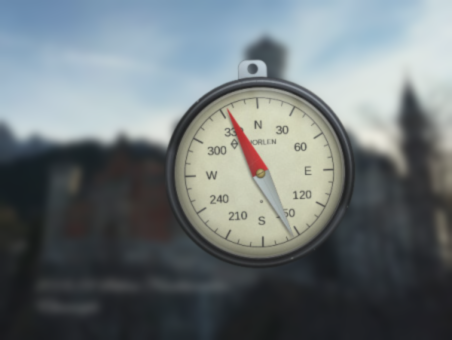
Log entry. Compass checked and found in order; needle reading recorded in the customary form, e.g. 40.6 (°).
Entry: 335 (°)
